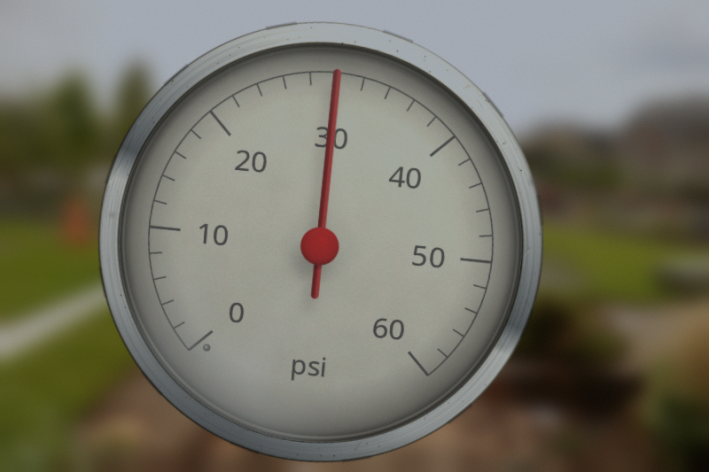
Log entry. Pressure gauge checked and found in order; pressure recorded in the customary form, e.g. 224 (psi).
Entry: 30 (psi)
